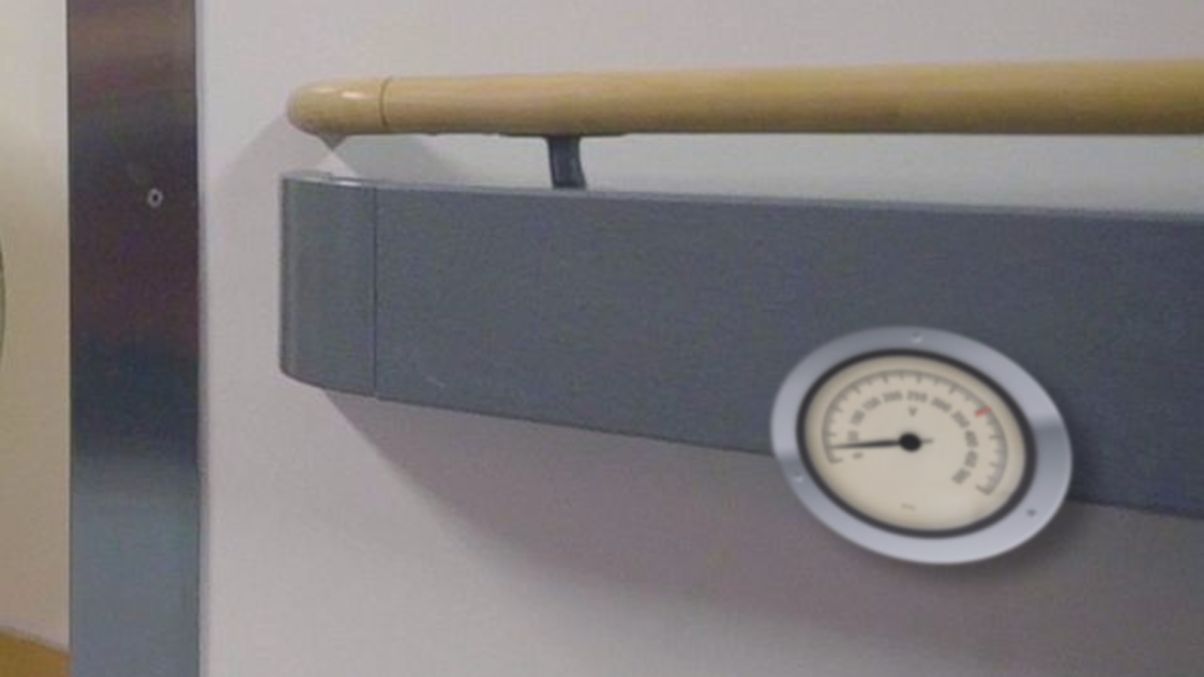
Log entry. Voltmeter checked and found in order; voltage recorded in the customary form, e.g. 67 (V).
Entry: 25 (V)
